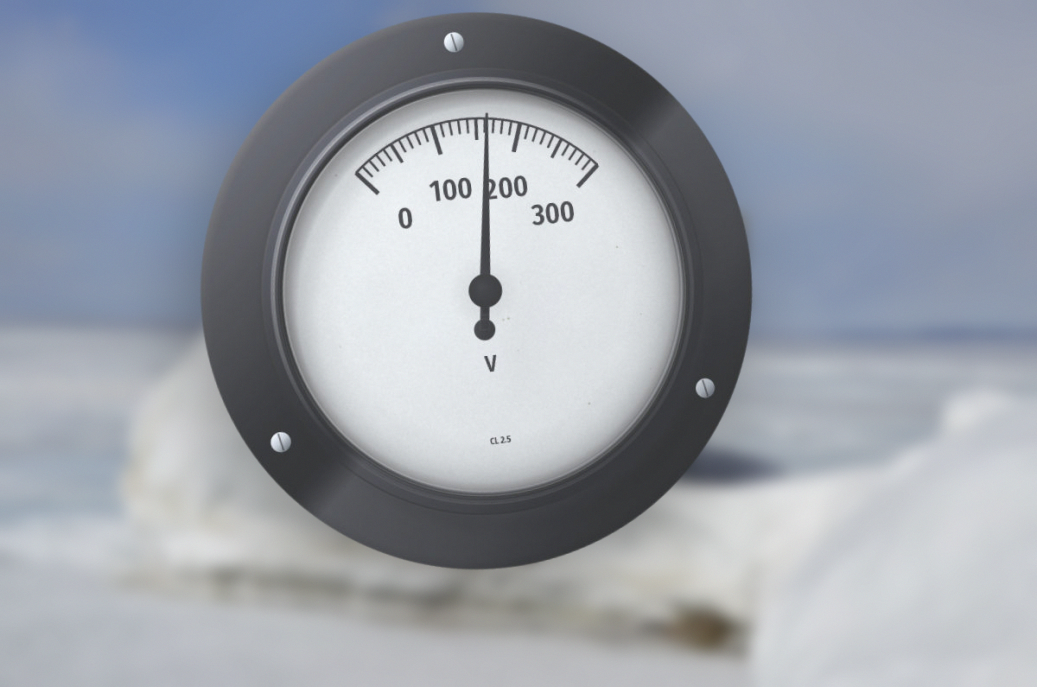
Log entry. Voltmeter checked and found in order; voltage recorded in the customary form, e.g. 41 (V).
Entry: 160 (V)
